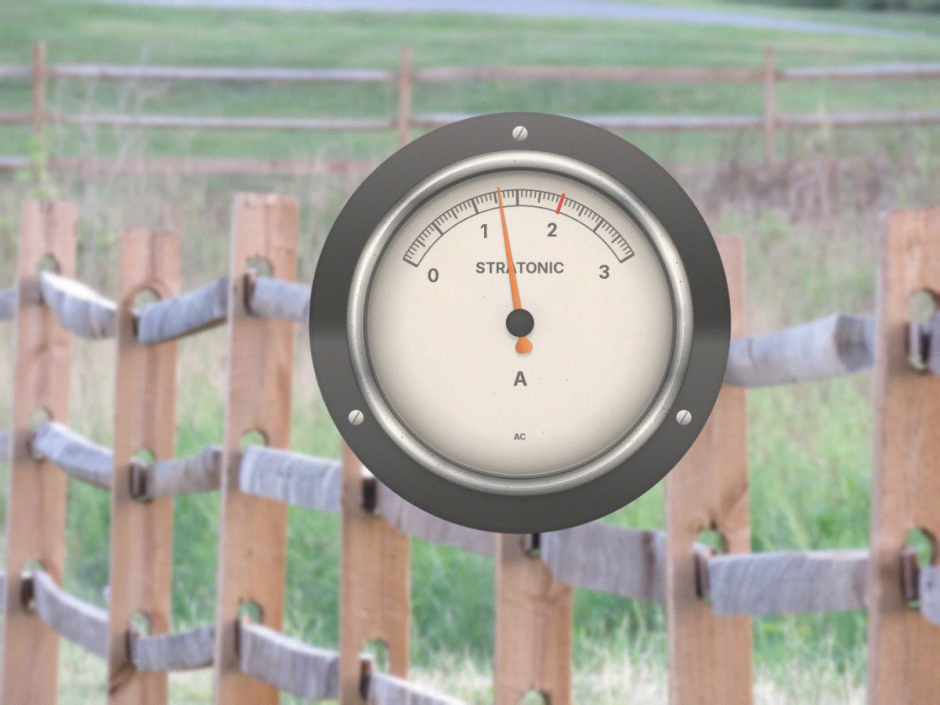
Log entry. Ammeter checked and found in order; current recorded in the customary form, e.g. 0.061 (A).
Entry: 1.3 (A)
